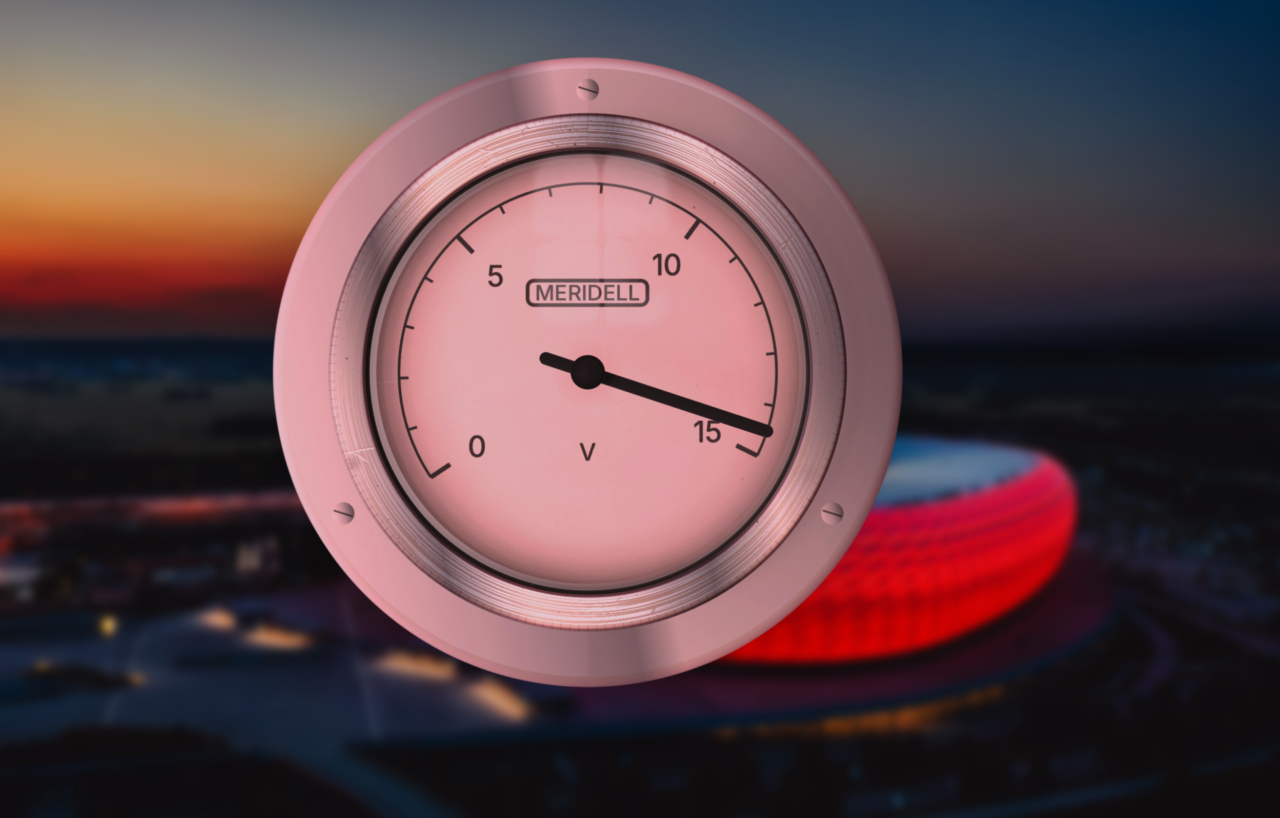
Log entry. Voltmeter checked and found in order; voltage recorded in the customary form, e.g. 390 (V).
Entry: 14.5 (V)
